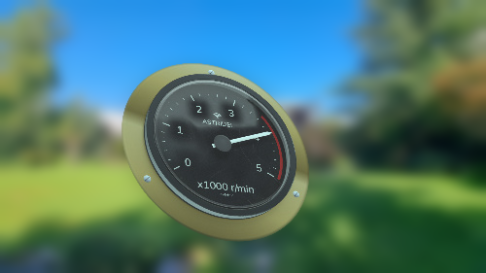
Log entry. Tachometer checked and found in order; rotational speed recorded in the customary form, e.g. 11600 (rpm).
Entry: 4000 (rpm)
